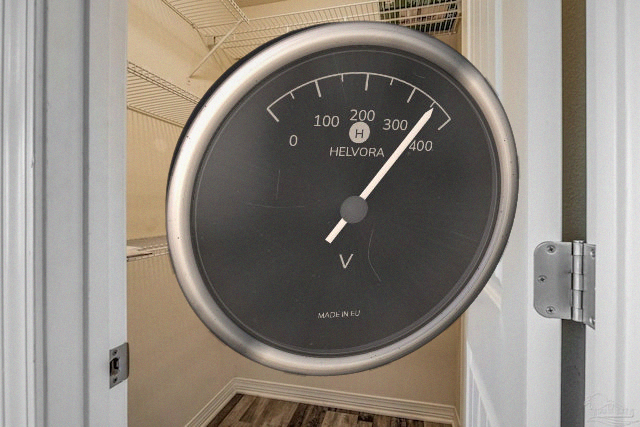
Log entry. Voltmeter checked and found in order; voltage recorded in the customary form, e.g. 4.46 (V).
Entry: 350 (V)
